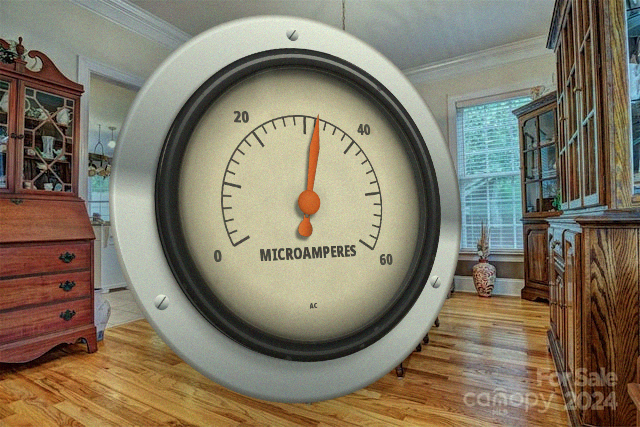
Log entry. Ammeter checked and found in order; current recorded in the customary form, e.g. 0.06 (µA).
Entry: 32 (µA)
